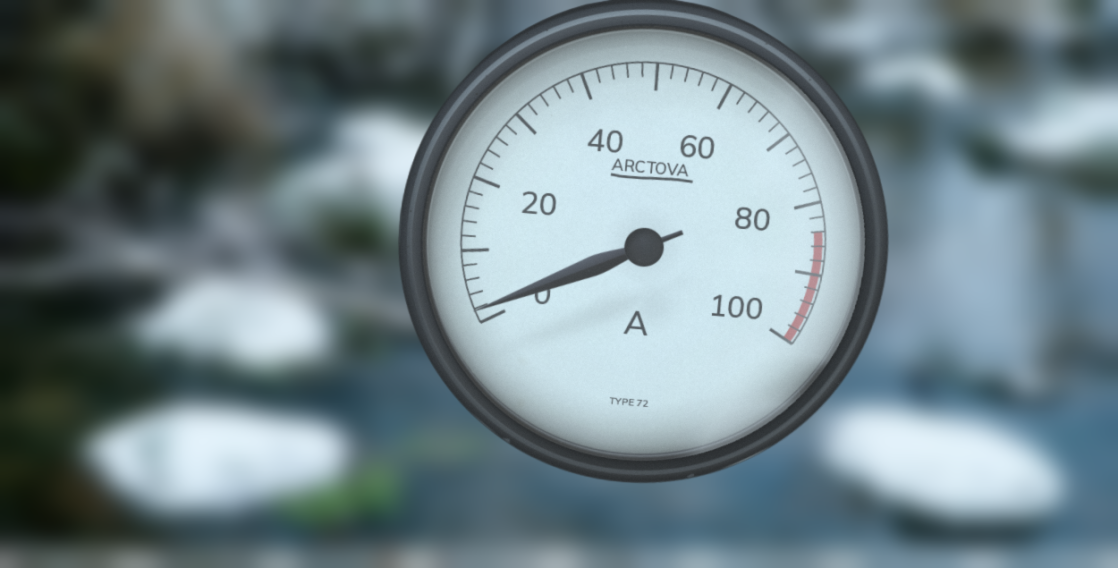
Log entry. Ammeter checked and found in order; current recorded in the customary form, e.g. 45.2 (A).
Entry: 2 (A)
